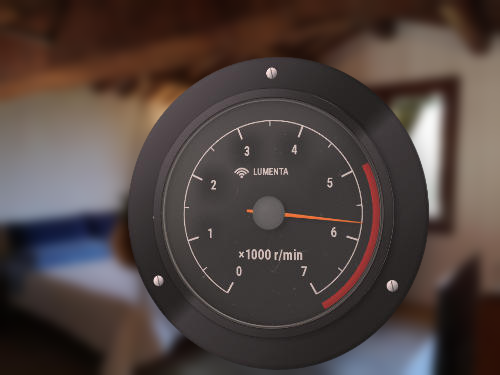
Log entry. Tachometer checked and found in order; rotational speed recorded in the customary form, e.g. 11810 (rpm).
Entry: 5750 (rpm)
